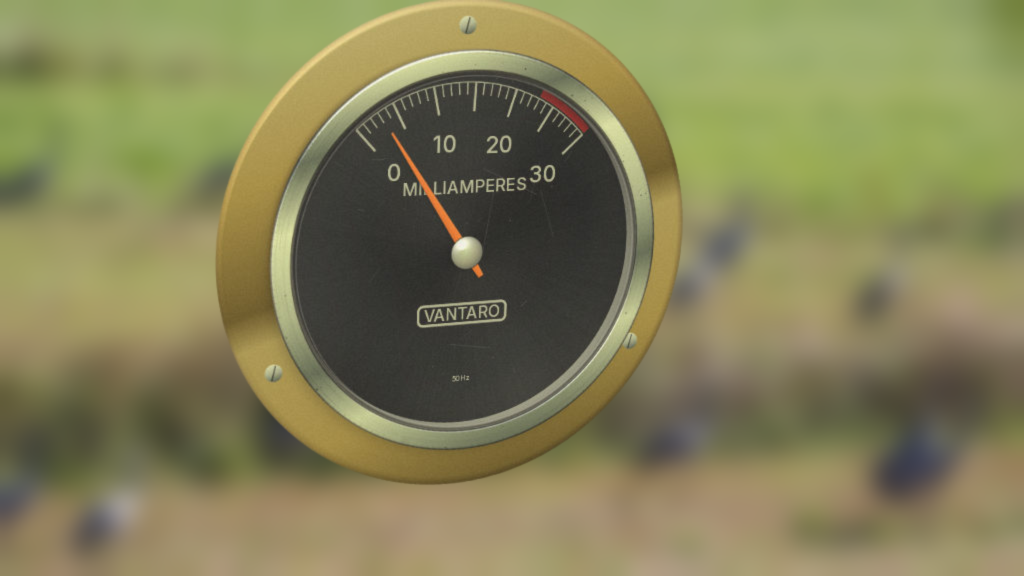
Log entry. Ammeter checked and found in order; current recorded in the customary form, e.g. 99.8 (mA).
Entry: 3 (mA)
